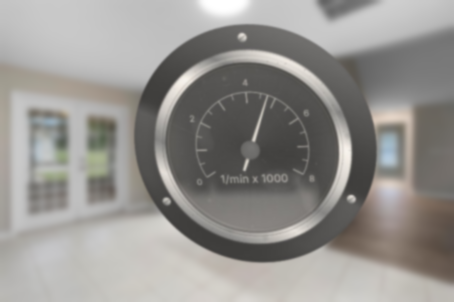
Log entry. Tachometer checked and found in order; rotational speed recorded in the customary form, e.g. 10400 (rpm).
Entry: 4750 (rpm)
